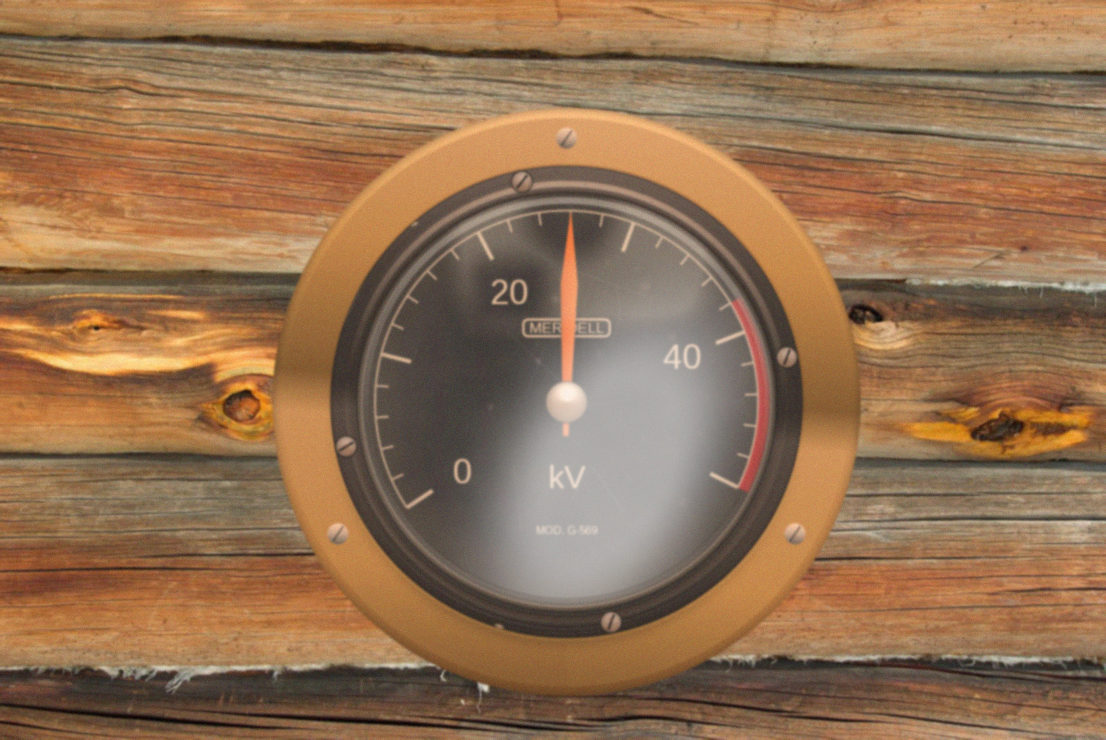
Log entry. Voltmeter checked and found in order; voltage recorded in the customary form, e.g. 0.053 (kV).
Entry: 26 (kV)
